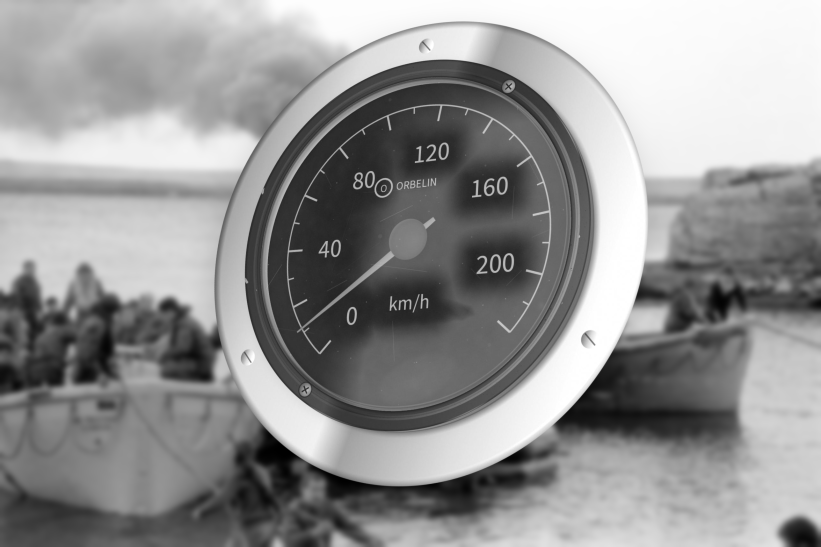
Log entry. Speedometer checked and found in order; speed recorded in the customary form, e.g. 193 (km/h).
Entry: 10 (km/h)
